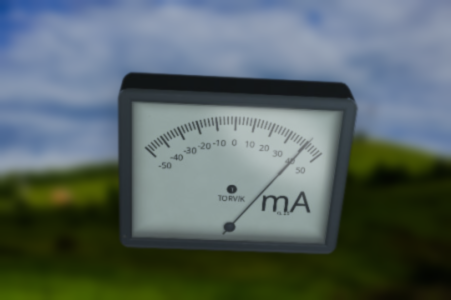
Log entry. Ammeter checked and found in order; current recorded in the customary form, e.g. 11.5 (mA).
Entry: 40 (mA)
